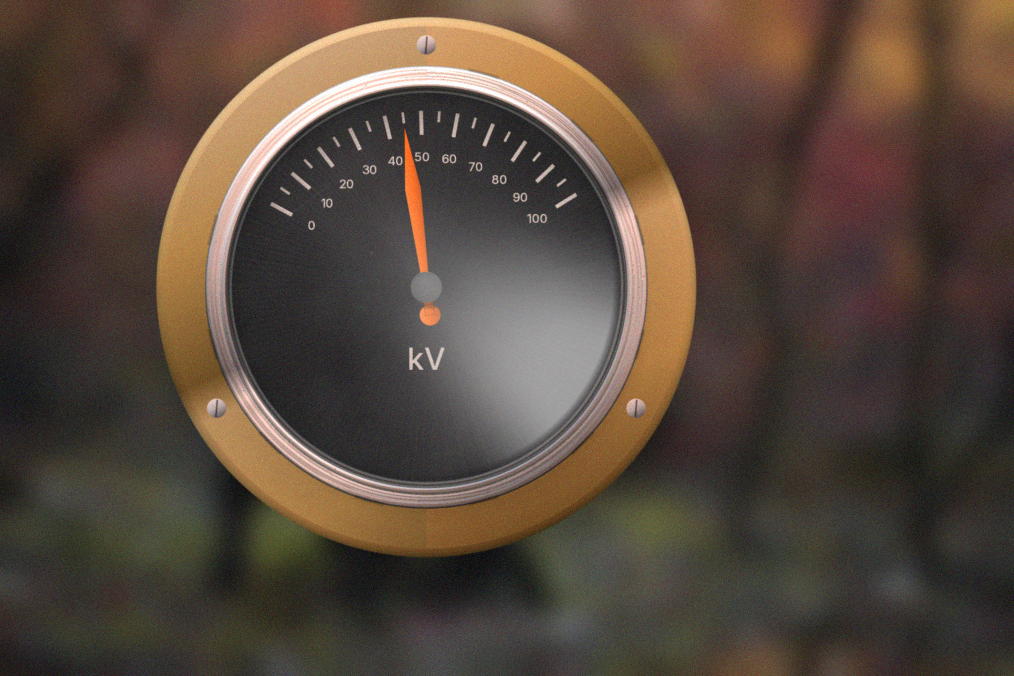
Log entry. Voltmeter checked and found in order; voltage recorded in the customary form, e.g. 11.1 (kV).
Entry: 45 (kV)
